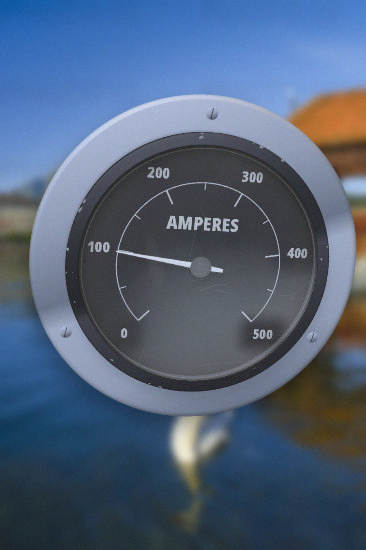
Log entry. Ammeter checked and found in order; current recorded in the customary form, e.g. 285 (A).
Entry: 100 (A)
